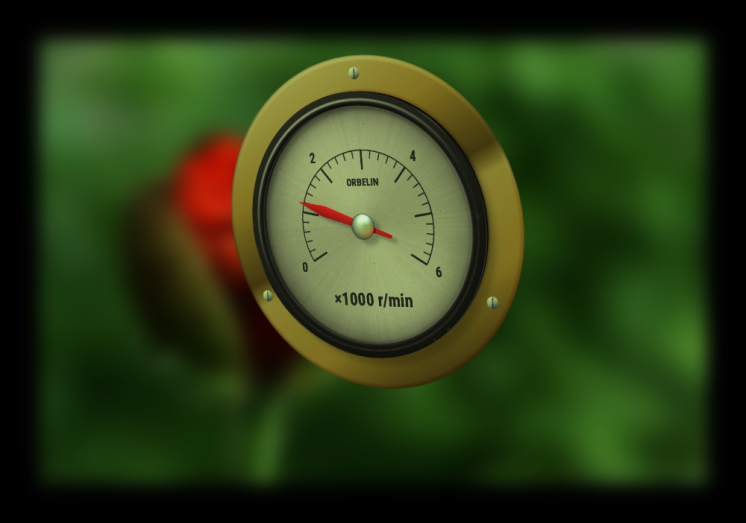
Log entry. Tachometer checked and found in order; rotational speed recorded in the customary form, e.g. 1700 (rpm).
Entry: 1200 (rpm)
